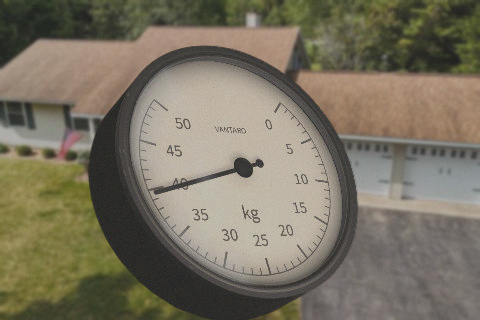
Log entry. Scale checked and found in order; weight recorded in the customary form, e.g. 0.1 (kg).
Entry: 39.5 (kg)
